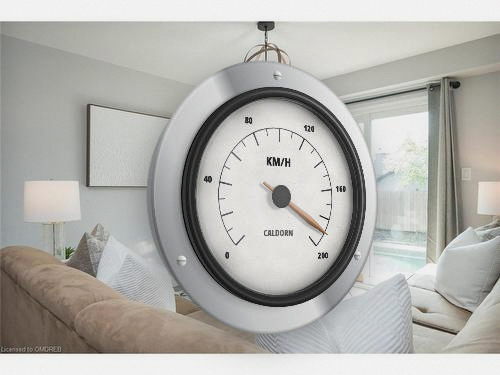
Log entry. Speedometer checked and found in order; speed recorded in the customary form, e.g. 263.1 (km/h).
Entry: 190 (km/h)
